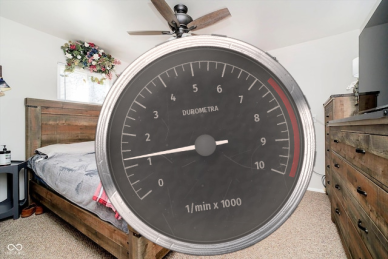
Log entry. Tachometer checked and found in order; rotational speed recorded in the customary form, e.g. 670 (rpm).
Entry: 1250 (rpm)
